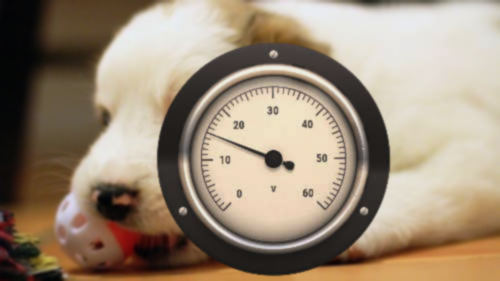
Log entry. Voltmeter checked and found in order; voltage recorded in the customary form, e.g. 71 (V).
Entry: 15 (V)
